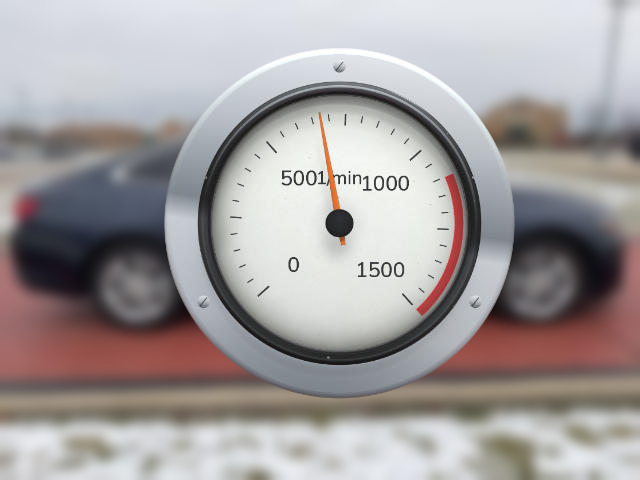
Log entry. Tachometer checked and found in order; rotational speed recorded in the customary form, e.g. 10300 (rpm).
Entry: 675 (rpm)
